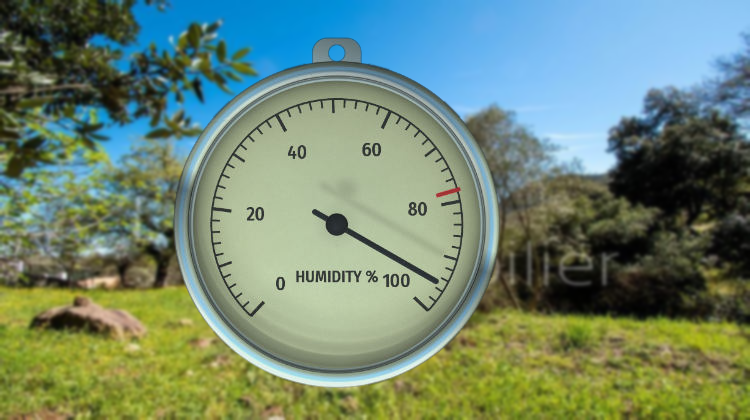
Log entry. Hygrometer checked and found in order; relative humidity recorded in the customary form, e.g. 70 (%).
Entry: 95 (%)
